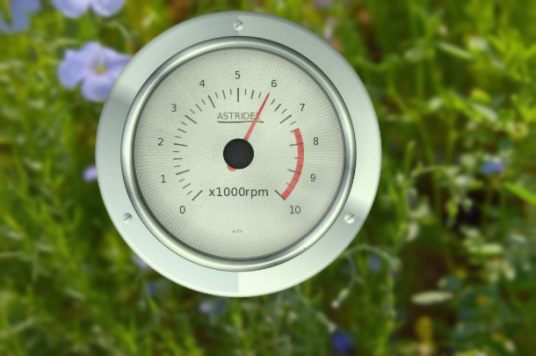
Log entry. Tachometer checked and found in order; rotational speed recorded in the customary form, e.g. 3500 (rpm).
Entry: 6000 (rpm)
